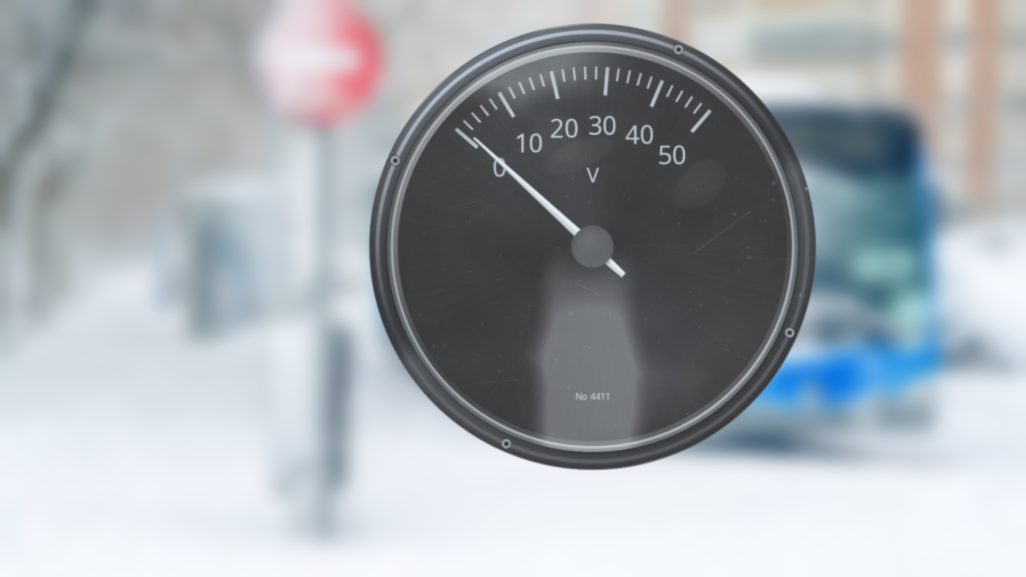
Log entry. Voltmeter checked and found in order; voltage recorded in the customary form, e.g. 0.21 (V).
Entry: 1 (V)
